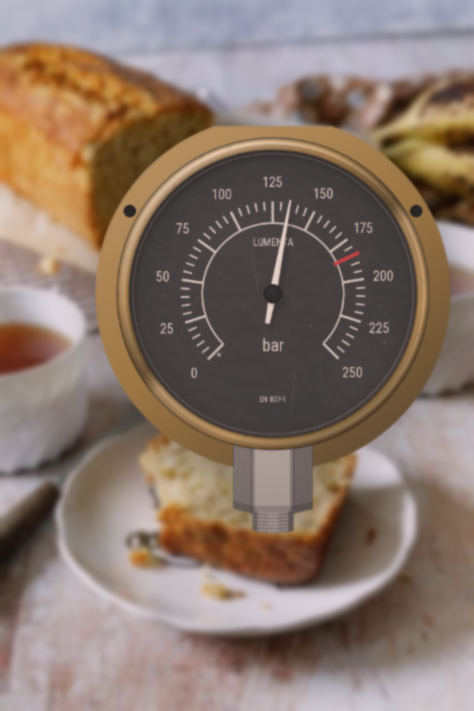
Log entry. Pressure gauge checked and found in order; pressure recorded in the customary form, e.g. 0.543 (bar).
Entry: 135 (bar)
